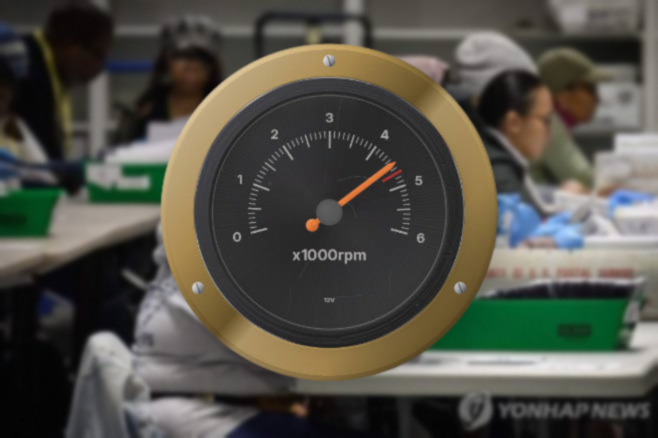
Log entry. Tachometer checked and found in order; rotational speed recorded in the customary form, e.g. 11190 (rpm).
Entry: 4500 (rpm)
